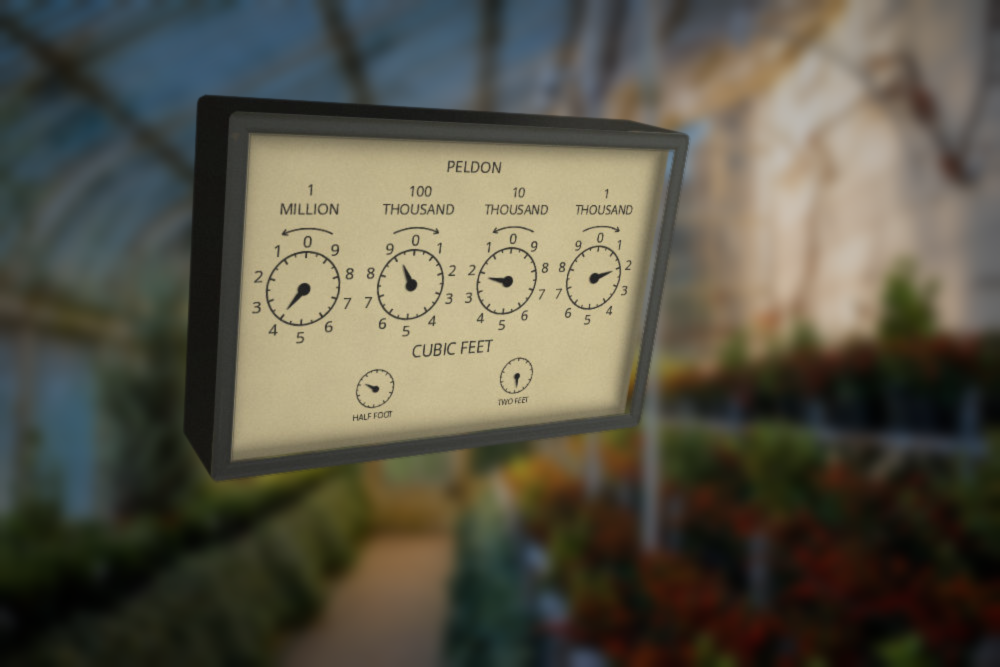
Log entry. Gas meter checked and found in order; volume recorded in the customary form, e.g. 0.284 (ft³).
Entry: 392200 (ft³)
